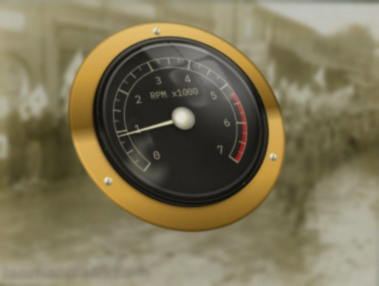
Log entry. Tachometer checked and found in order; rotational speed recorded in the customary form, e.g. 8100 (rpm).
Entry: 875 (rpm)
